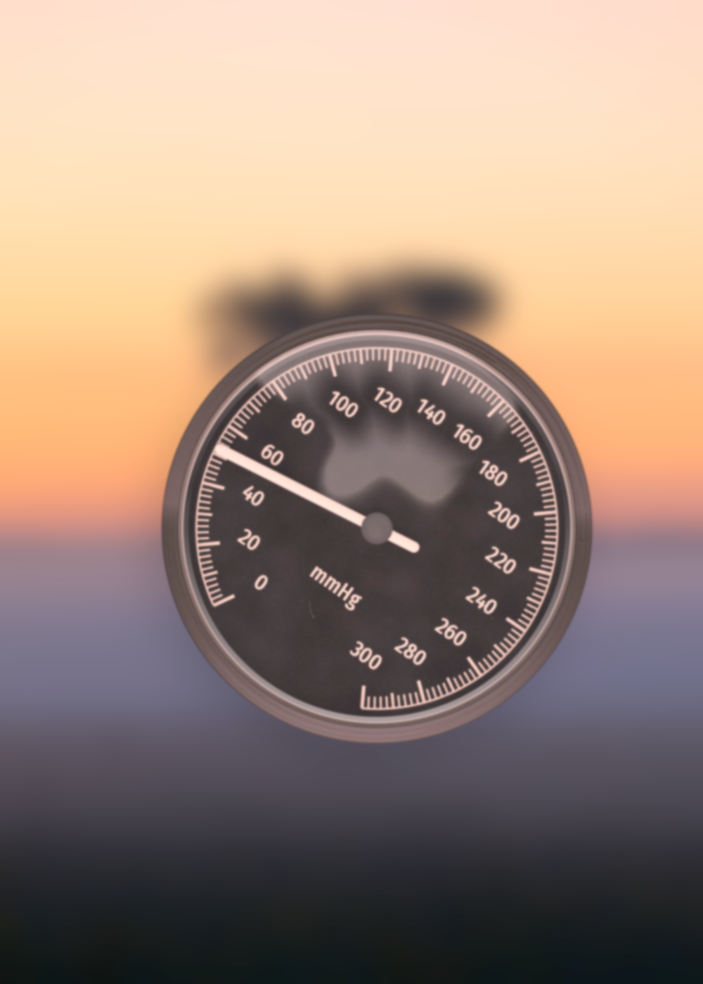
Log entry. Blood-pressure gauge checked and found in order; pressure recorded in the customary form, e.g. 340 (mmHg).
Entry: 52 (mmHg)
